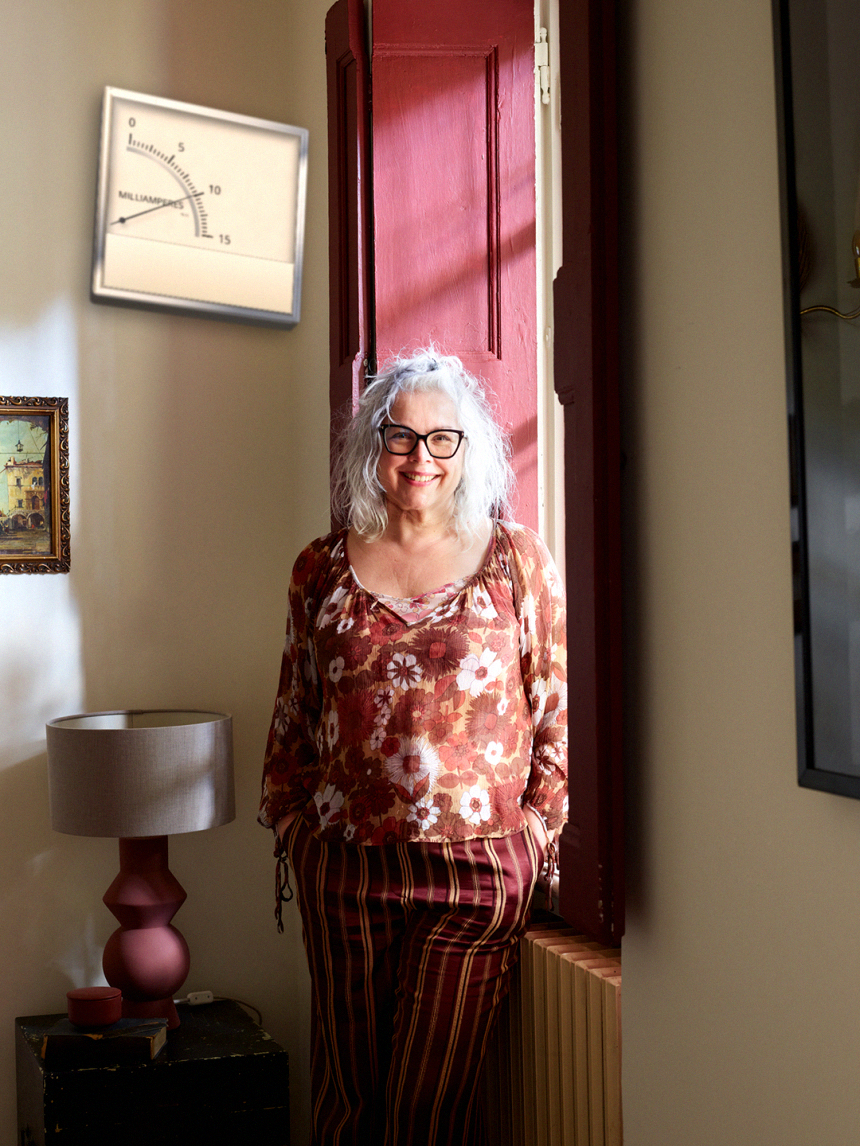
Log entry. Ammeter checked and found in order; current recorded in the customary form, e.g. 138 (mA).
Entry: 10 (mA)
